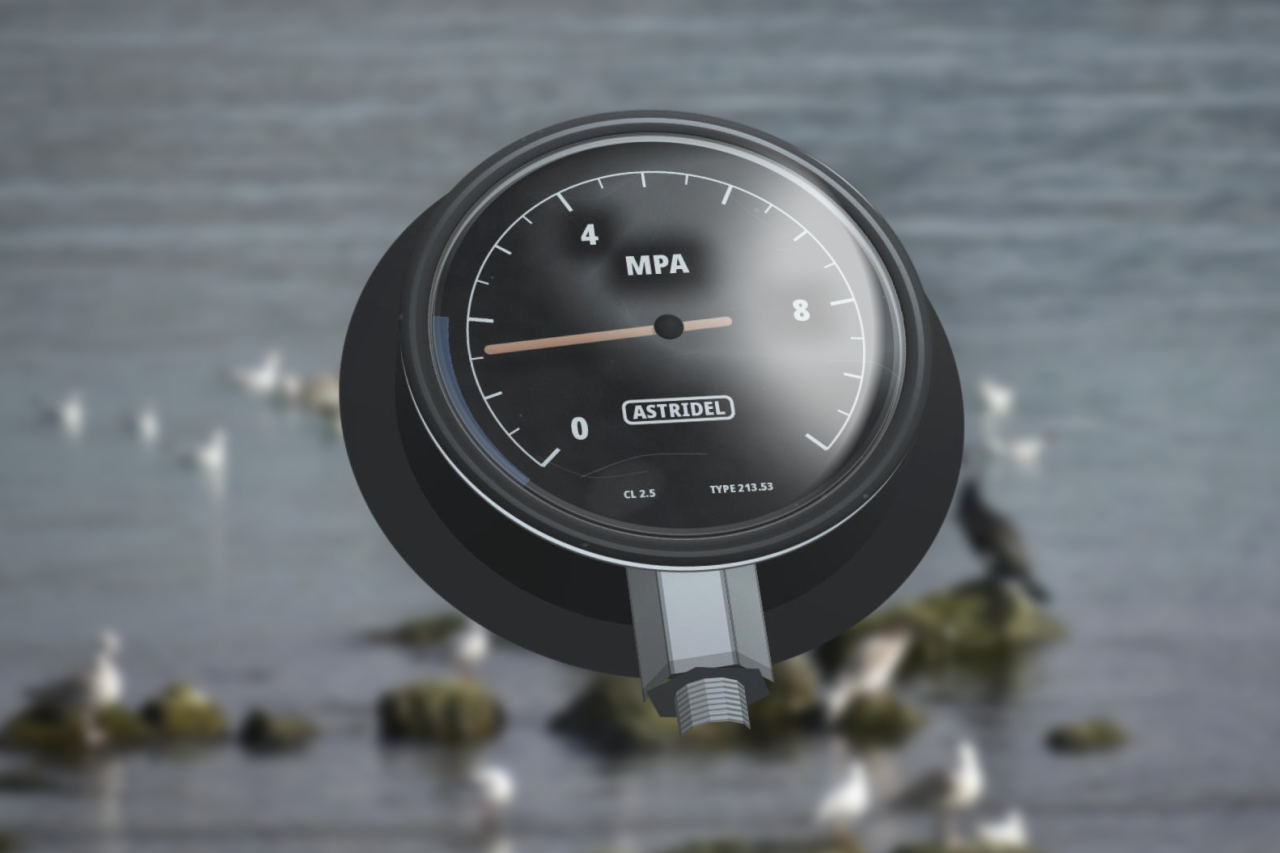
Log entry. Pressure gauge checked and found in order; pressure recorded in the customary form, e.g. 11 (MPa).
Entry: 1.5 (MPa)
